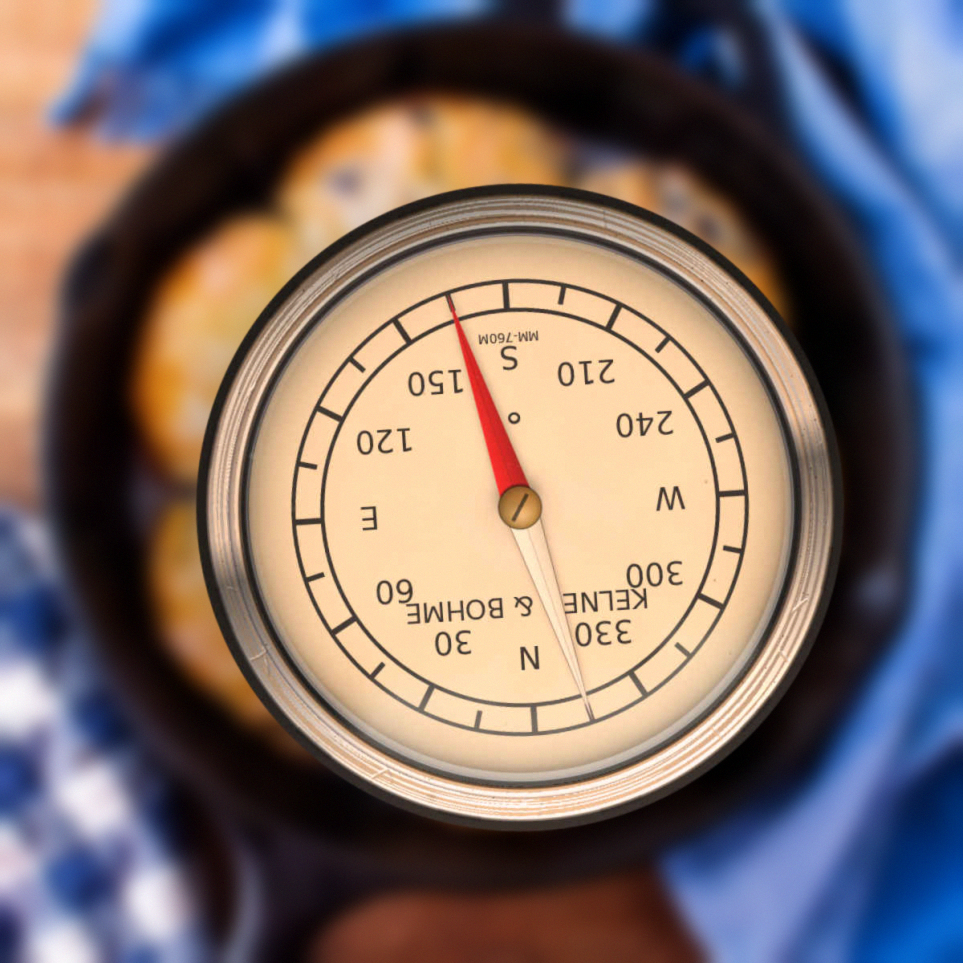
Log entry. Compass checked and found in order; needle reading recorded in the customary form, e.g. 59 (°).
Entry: 165 (°)
